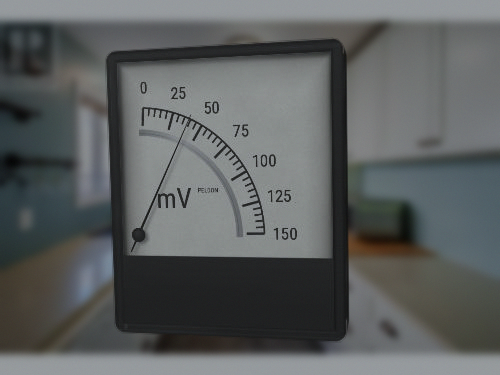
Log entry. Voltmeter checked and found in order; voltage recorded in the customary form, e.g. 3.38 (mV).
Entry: 40 (mV)
